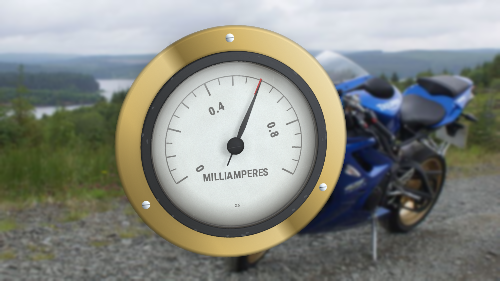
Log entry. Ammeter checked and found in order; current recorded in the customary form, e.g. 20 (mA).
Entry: 0.6 (mA)
